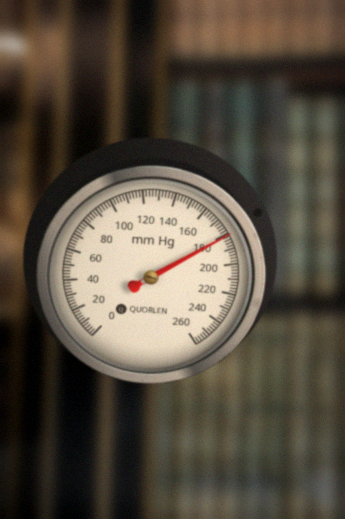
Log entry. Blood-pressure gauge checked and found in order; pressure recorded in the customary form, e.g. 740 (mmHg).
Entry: 180 (mmHg)
